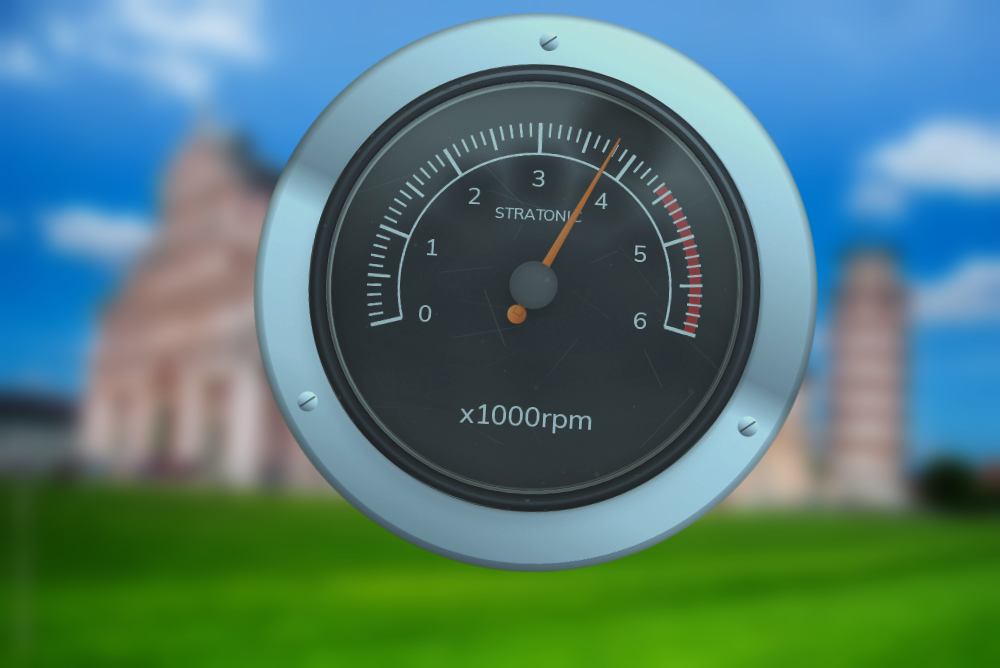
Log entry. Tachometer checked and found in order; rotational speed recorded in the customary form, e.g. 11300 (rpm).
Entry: 3800 (rpm)
